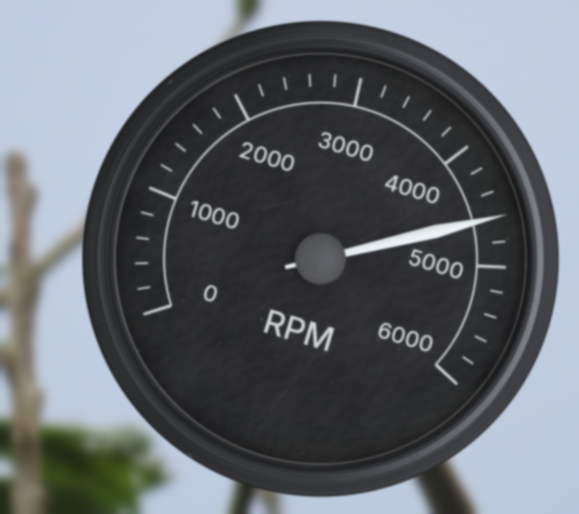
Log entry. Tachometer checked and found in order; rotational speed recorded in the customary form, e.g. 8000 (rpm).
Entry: 4600 (rpm)
